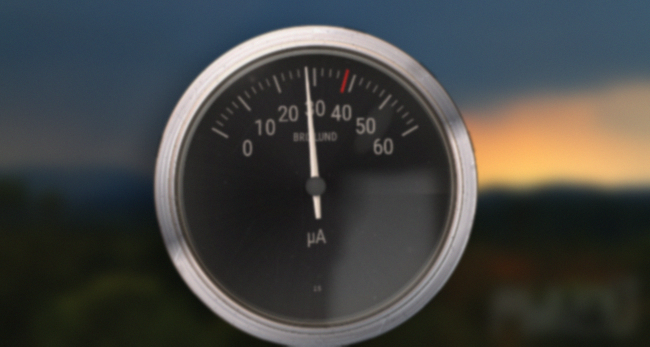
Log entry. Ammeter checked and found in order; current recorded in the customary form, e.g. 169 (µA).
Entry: 28 (µA)
